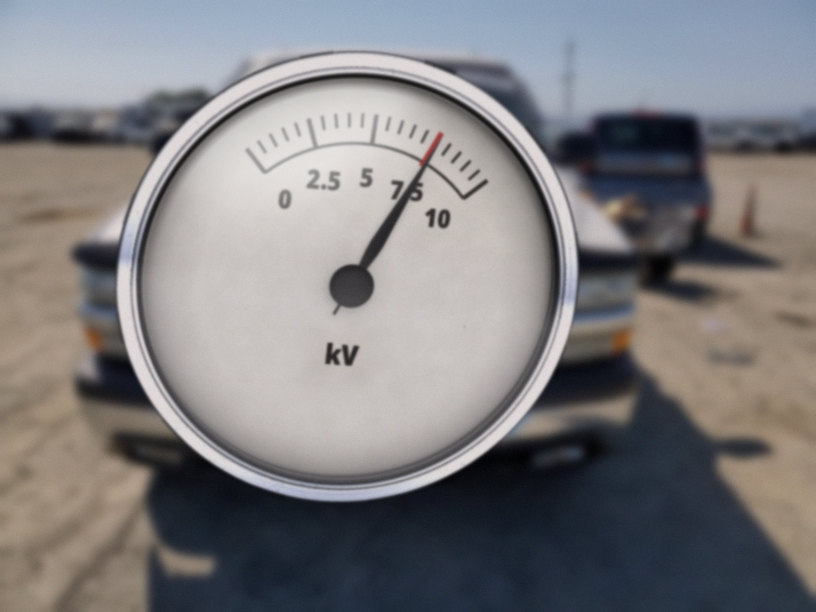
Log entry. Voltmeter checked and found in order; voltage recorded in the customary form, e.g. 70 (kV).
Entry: 7.5 (kV)
